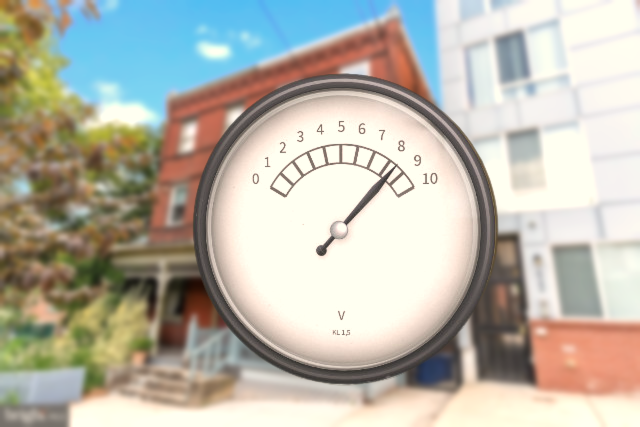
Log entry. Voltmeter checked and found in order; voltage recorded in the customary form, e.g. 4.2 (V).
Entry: 8.5 (V)
